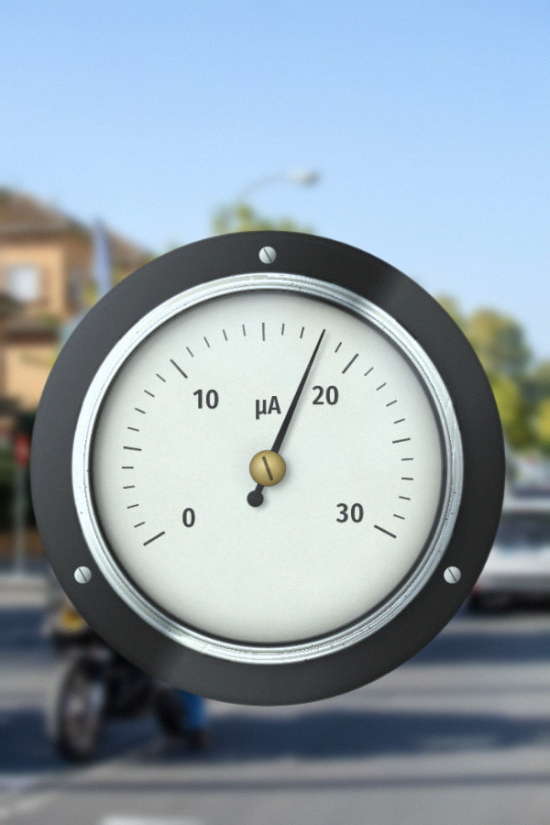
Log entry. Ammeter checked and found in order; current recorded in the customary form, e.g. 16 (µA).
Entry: 18 (µA)
